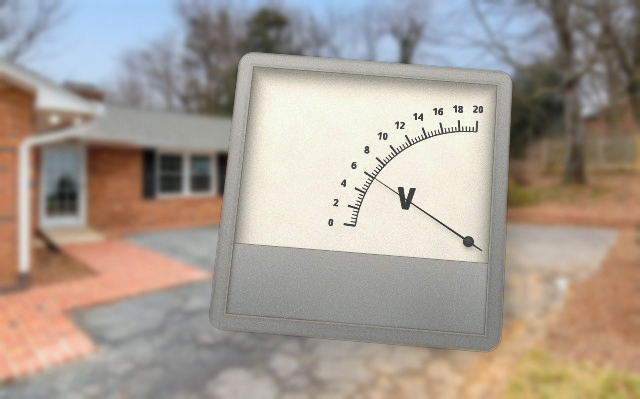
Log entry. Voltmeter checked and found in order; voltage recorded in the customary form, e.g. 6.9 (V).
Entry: 6 (V)
